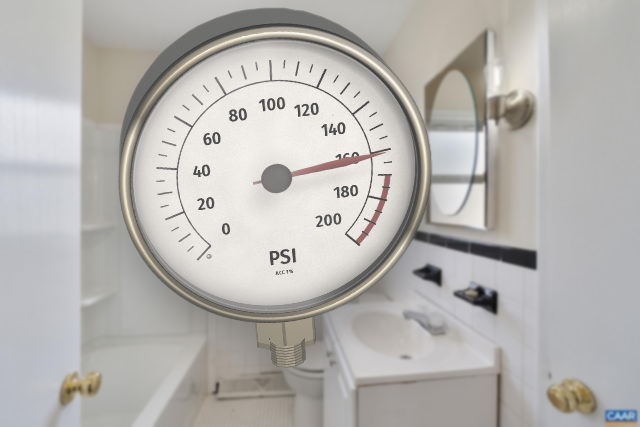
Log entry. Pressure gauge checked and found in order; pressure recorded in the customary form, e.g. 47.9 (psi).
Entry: 160 (psi)
